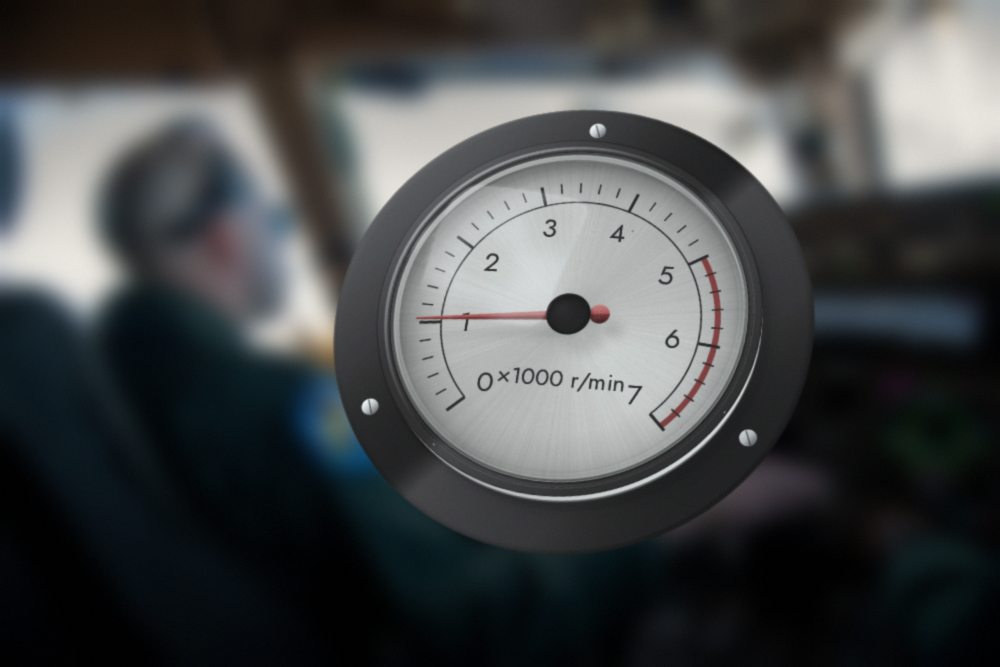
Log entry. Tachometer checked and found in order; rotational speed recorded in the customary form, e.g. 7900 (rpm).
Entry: 1000 (rpm)
